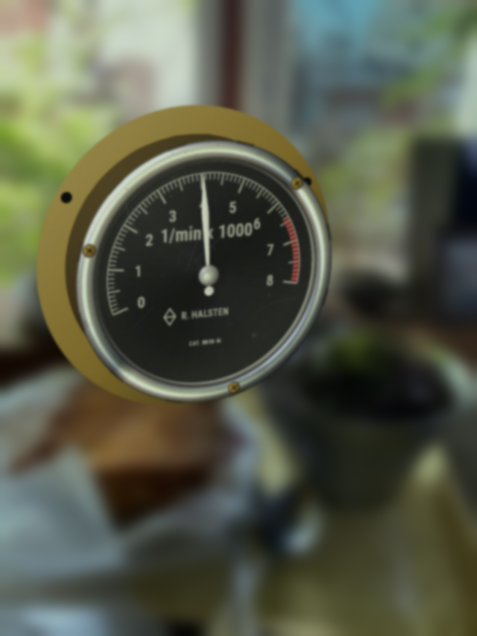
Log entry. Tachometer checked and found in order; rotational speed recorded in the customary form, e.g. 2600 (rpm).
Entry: 4000 (rpm)
